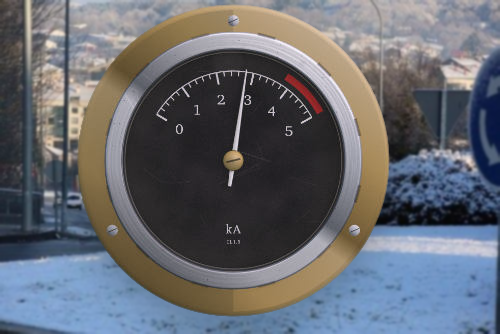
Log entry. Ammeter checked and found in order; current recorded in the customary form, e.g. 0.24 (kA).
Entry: 2.8 (kA)
